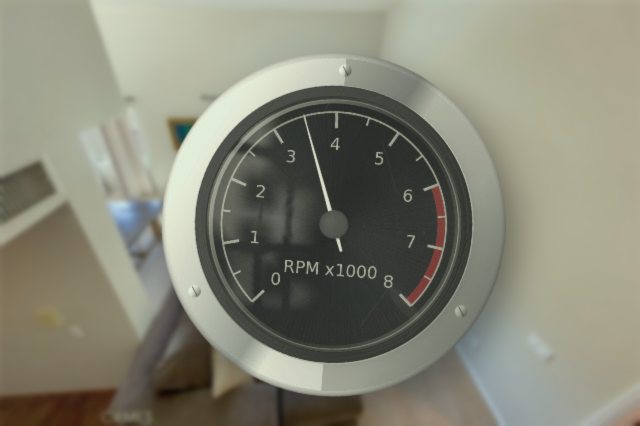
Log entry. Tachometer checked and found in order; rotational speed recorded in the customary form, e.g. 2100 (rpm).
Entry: 3500 (rpm)
